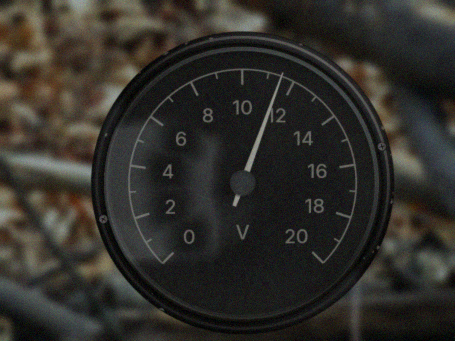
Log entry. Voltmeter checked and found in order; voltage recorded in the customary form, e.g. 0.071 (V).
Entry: 11.5 (V)
